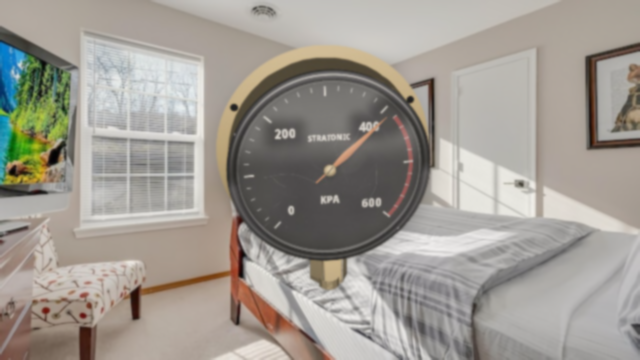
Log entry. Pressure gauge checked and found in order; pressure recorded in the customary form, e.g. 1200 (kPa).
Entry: 410 (kPa)
